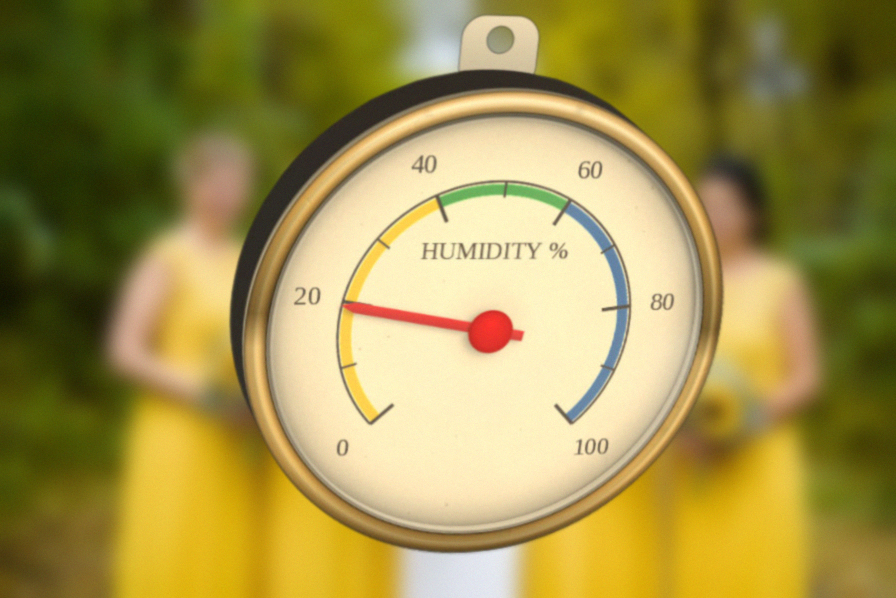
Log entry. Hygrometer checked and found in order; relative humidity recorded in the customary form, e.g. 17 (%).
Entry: 20 (%)
